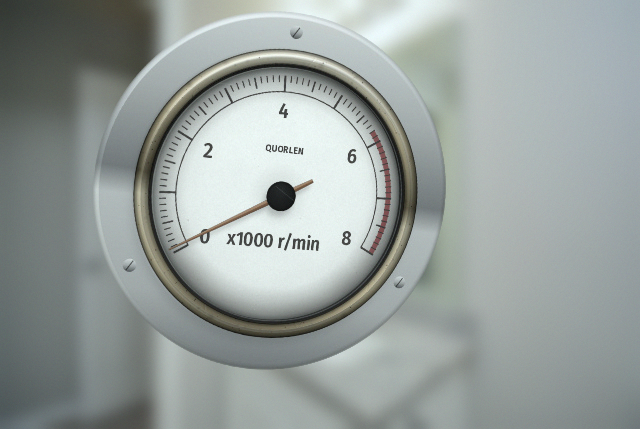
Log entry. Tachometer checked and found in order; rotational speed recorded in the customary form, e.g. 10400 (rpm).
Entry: 100 (rpm)
